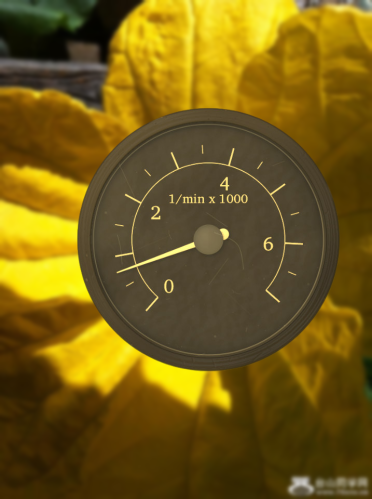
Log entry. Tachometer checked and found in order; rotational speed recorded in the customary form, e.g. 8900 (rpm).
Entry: 750 (rpm)
